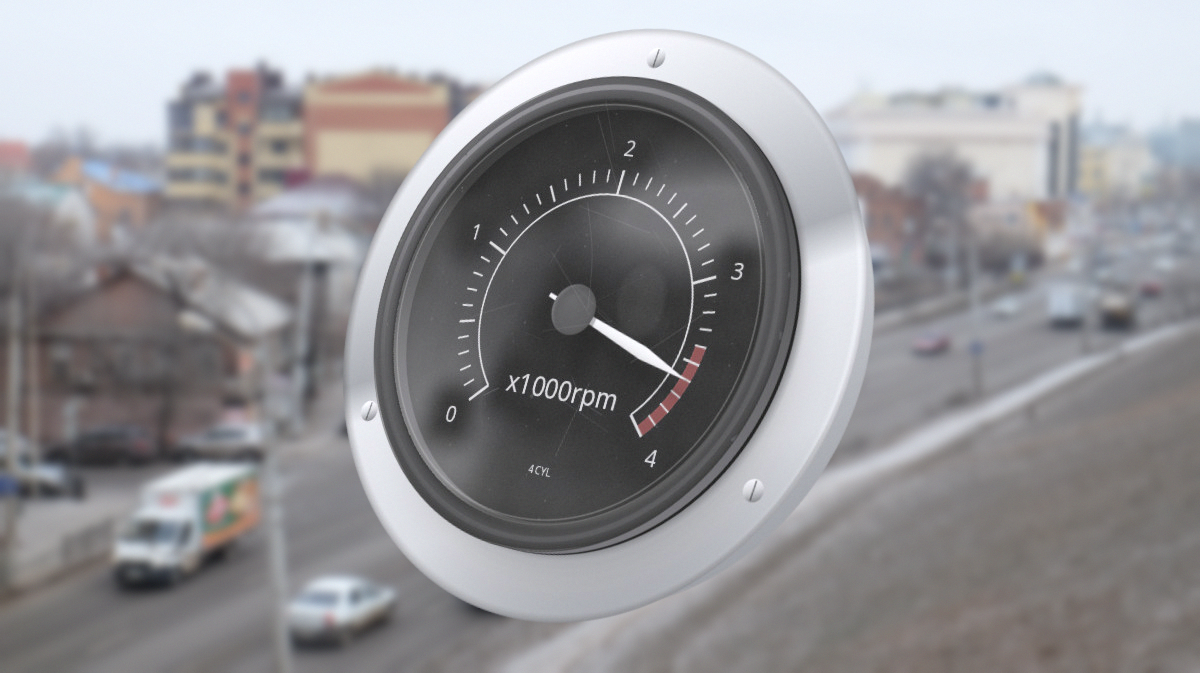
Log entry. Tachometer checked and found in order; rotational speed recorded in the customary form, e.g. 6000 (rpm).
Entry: 3600 (rpm)
